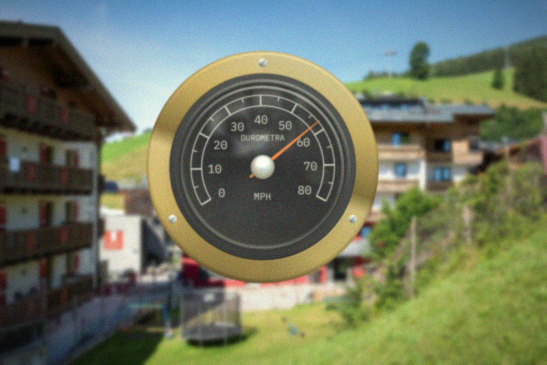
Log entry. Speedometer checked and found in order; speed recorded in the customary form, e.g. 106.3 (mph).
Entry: 57.5 (mph)
